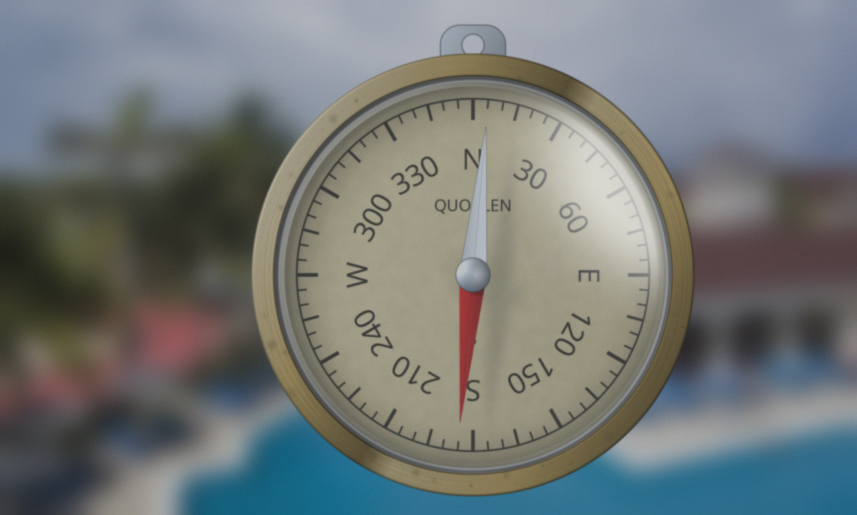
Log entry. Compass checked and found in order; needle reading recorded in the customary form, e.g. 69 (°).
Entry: 185 (°)
